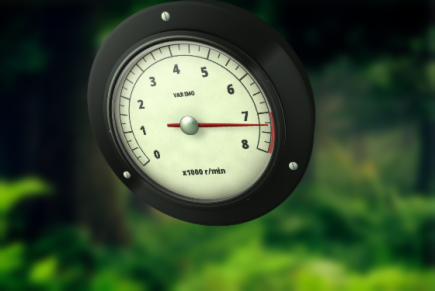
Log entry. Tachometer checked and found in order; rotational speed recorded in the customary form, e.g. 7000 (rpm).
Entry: 7250 (rpm)
